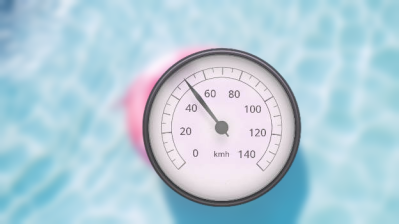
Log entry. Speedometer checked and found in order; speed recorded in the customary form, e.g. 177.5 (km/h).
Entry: 50 (km/h)
